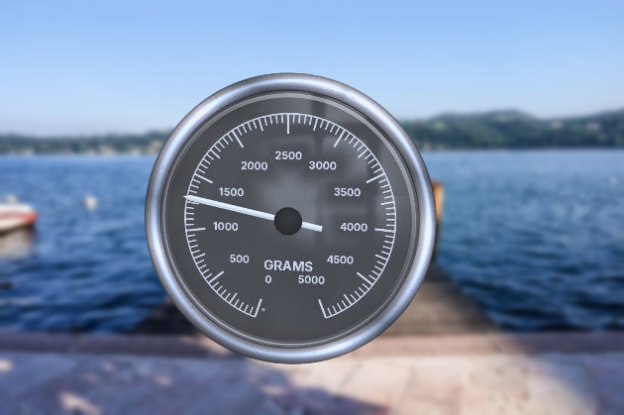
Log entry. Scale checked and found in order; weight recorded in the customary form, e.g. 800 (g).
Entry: 1300 (g)
